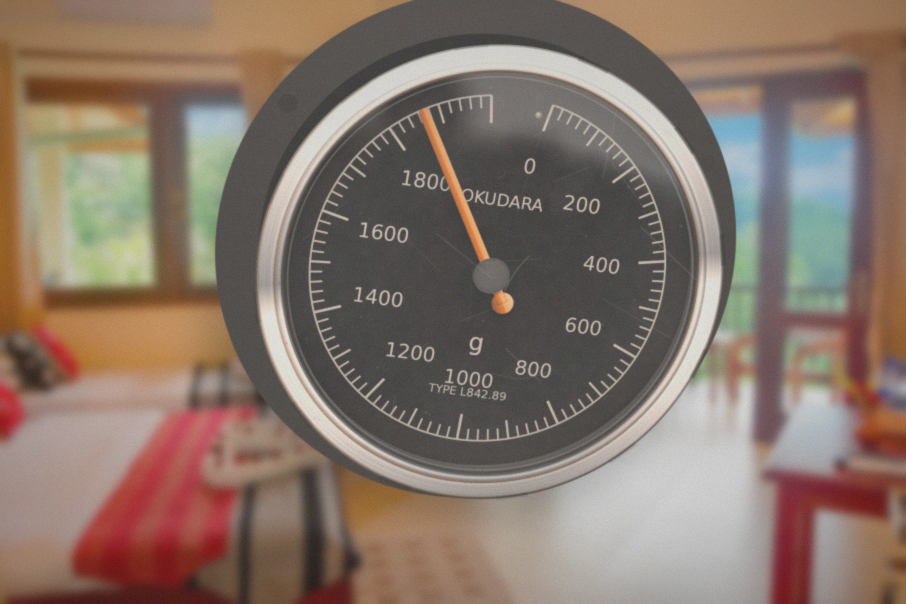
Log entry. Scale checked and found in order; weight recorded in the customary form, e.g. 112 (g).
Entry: 1870 (g)
